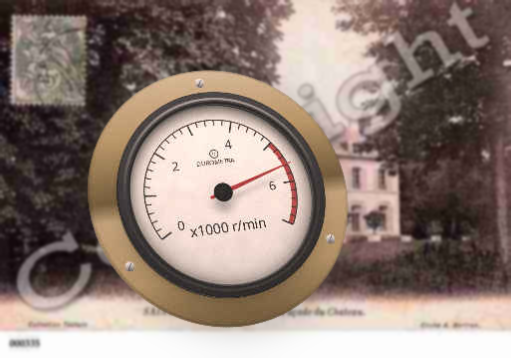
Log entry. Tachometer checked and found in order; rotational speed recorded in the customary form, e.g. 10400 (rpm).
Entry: 5600 (rpm)
